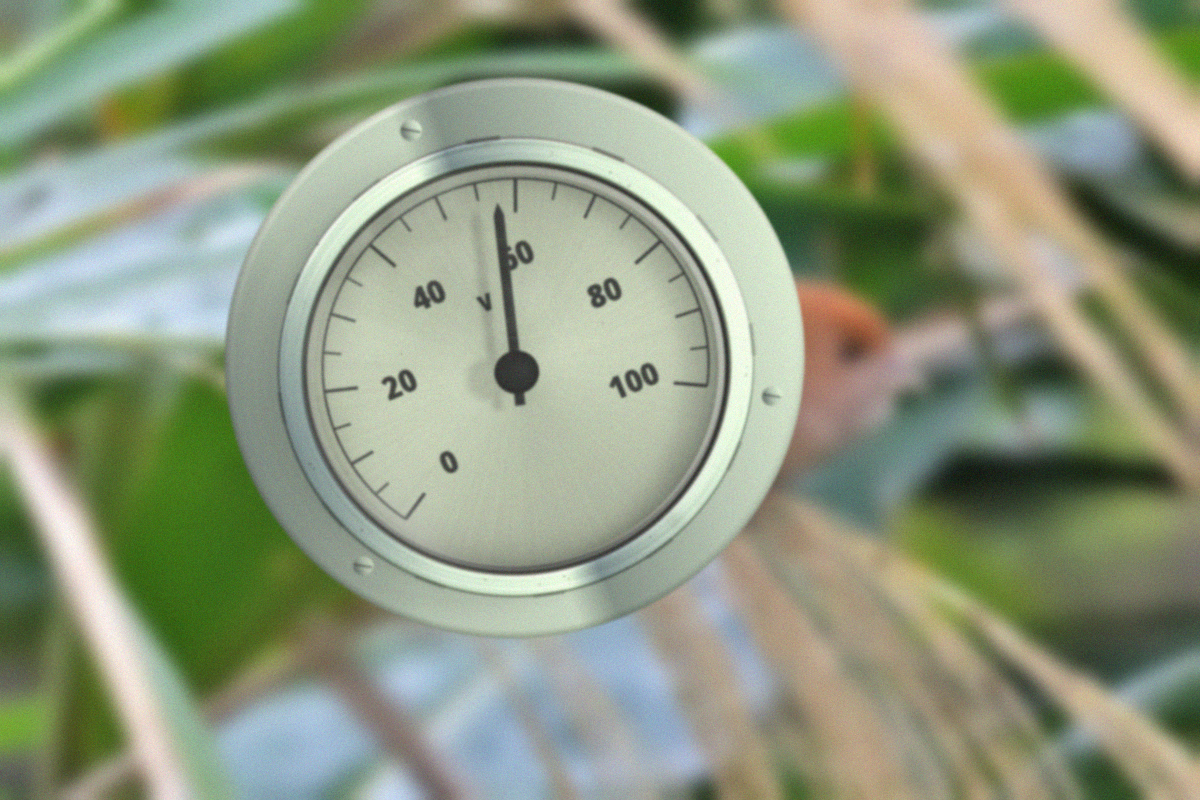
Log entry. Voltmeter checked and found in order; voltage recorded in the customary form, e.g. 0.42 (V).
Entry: 57.5 (V)
